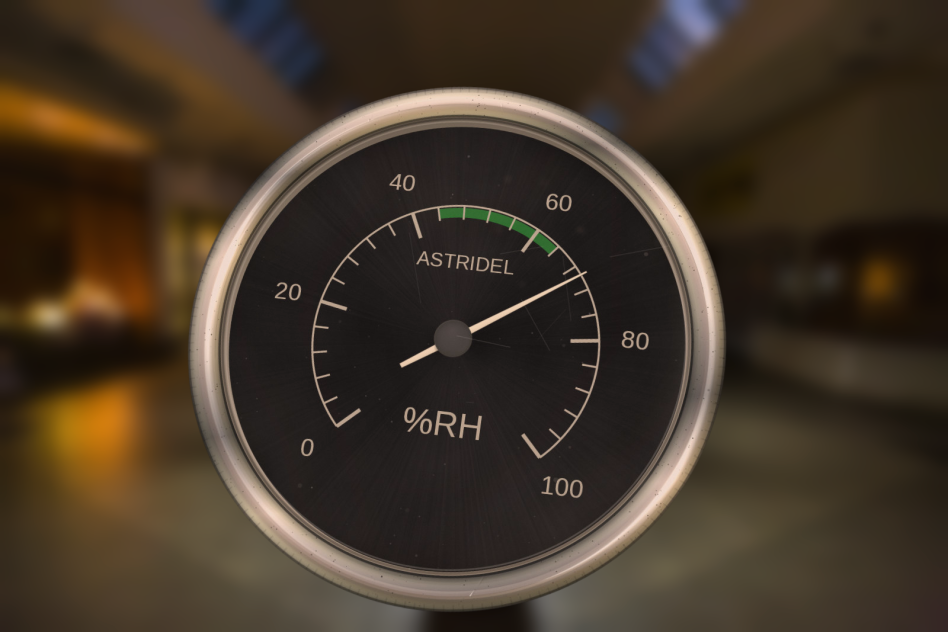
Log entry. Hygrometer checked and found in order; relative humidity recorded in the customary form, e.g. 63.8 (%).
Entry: 70 (%)
